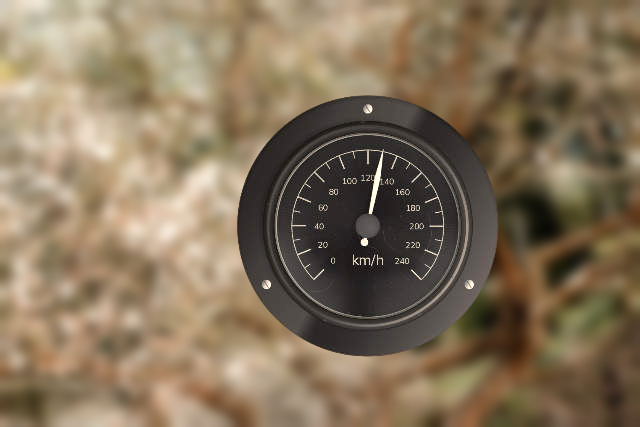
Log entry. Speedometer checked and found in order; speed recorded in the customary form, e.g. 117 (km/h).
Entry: 130 (km/h)
